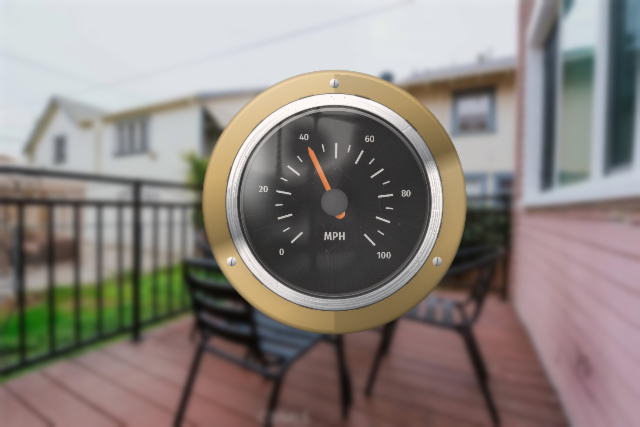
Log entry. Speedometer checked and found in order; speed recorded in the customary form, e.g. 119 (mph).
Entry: 40 (mph)
